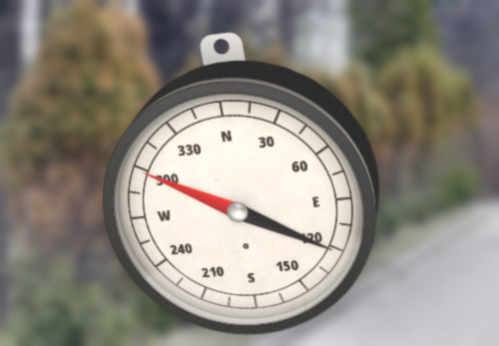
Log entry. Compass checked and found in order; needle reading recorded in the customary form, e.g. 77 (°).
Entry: 300 (°)
